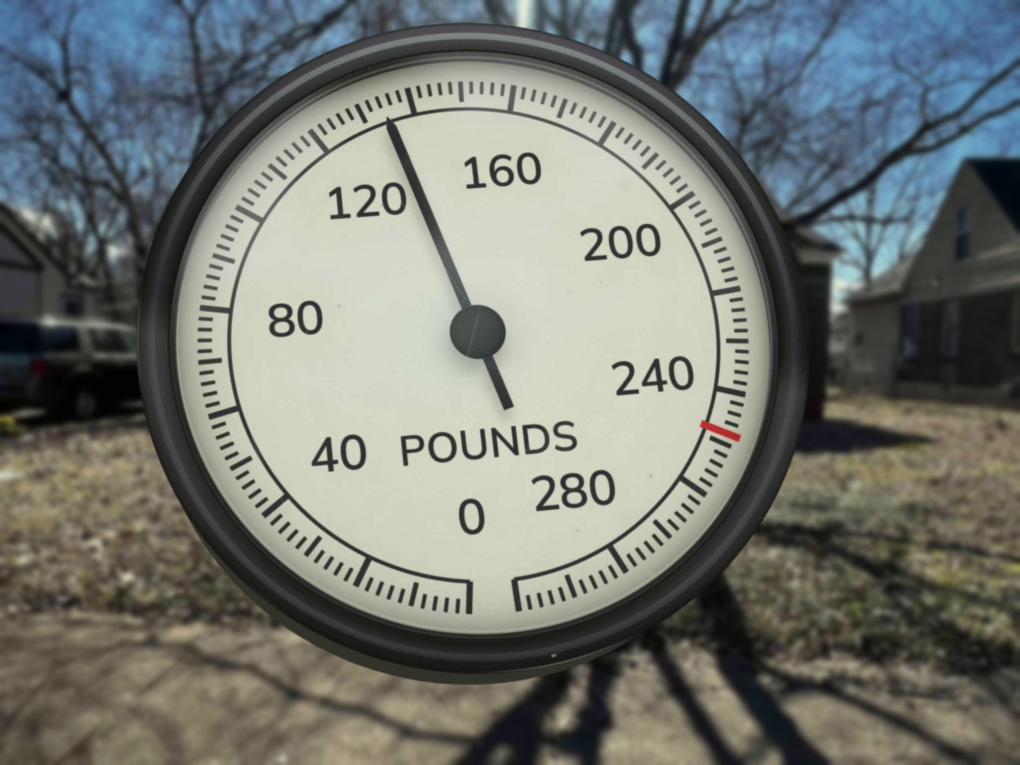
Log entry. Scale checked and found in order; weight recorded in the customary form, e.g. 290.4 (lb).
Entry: 134 (lb)
